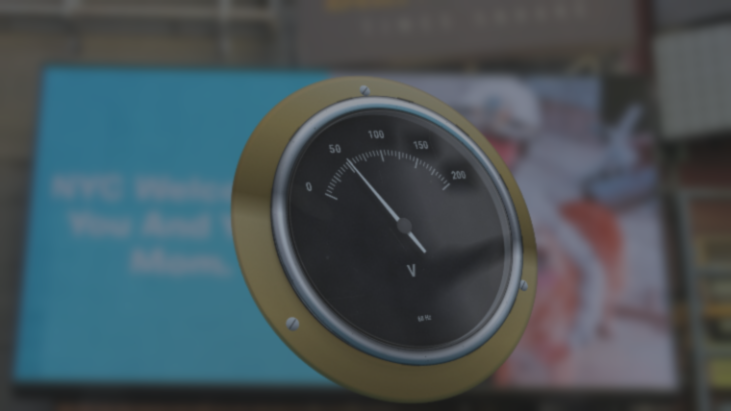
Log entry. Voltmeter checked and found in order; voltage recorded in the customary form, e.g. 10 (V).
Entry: 50 (V)
